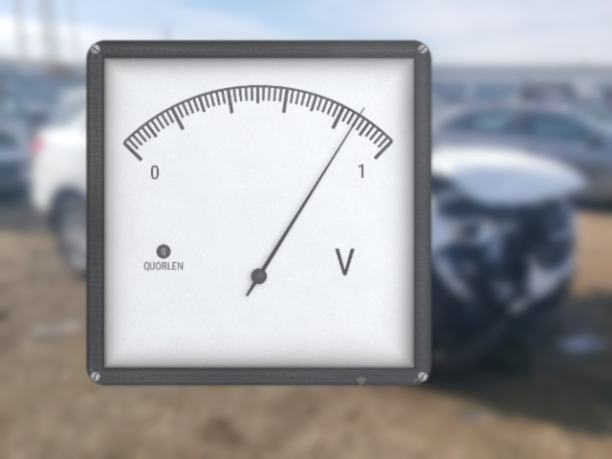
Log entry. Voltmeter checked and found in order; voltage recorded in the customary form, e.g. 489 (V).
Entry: 0.86 (V)
